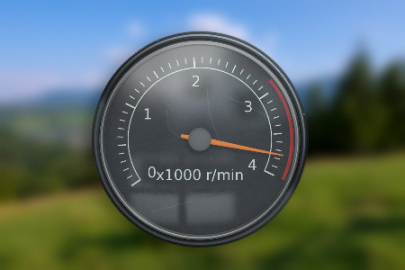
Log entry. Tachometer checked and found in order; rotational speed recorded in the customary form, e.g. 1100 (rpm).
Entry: 3750 (rpm)
